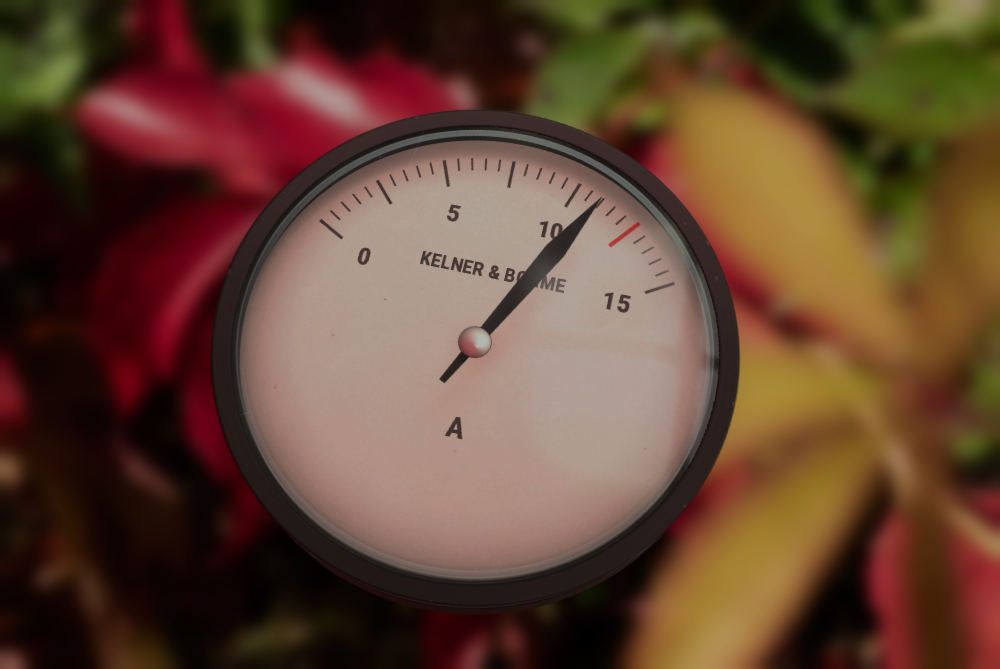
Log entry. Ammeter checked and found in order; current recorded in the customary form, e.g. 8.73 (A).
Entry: 11 (A)
